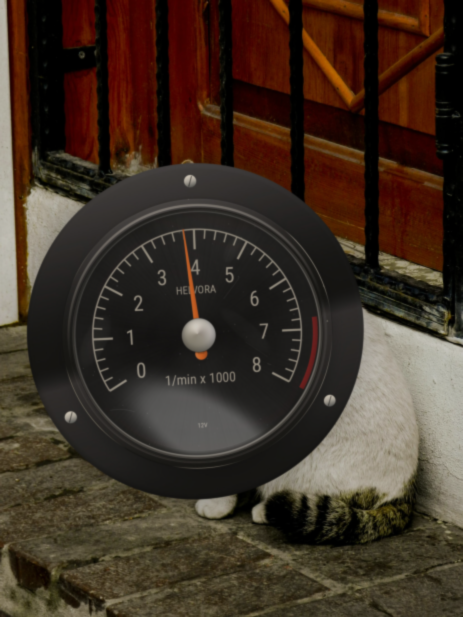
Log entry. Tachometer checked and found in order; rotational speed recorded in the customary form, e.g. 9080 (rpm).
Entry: 3800 (rpm)
